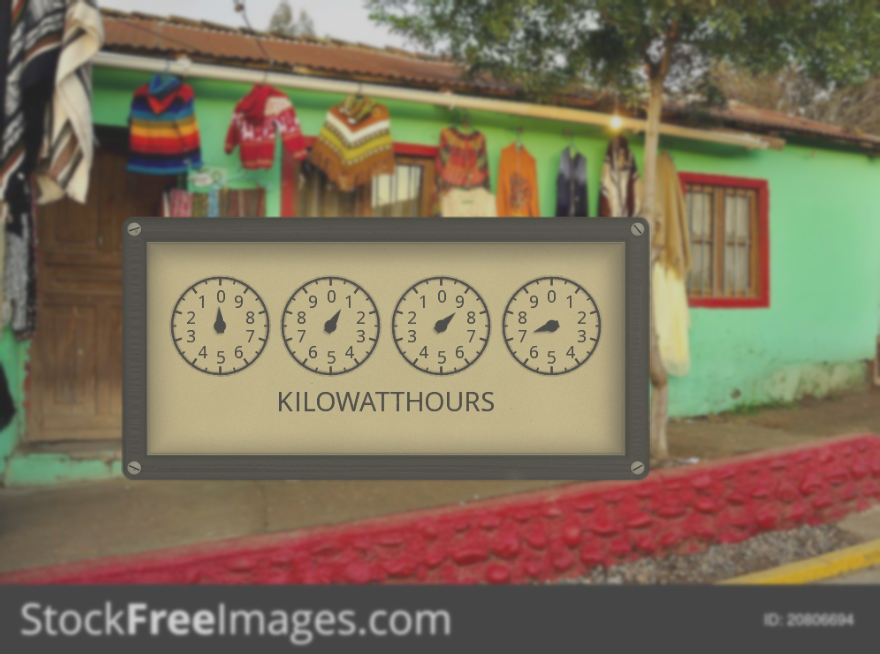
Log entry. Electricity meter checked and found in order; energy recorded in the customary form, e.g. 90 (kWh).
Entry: 87 (kWh)
